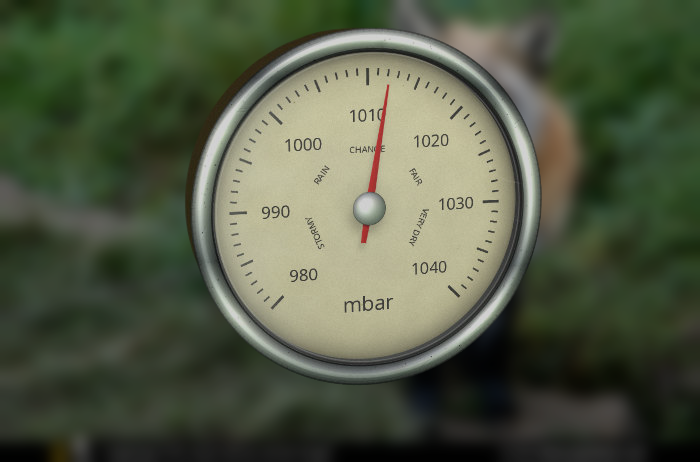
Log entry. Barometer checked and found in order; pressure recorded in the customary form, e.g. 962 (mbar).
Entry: 1012 (mbar)
